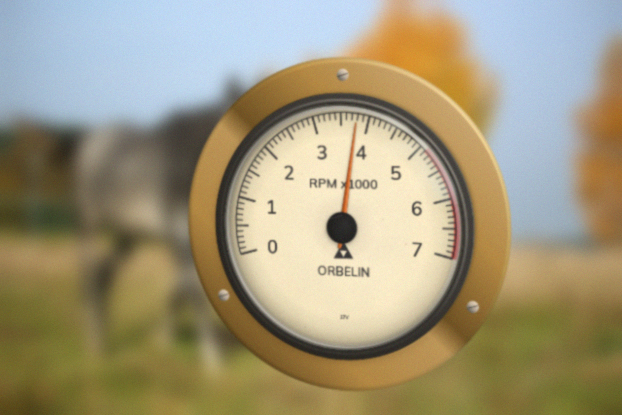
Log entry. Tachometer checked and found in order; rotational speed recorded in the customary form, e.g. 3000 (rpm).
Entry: 3800 (rpm)
